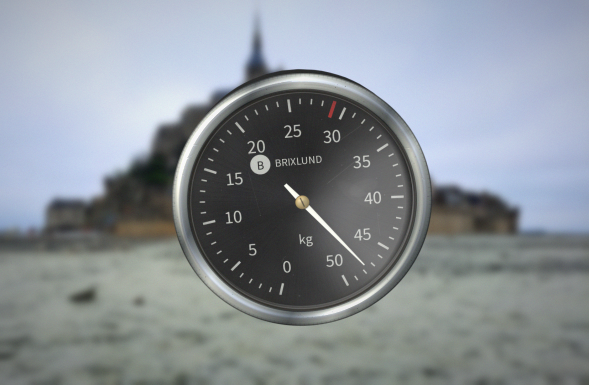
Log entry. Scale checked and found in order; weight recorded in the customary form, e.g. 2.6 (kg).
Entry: 47.5 (kg)
